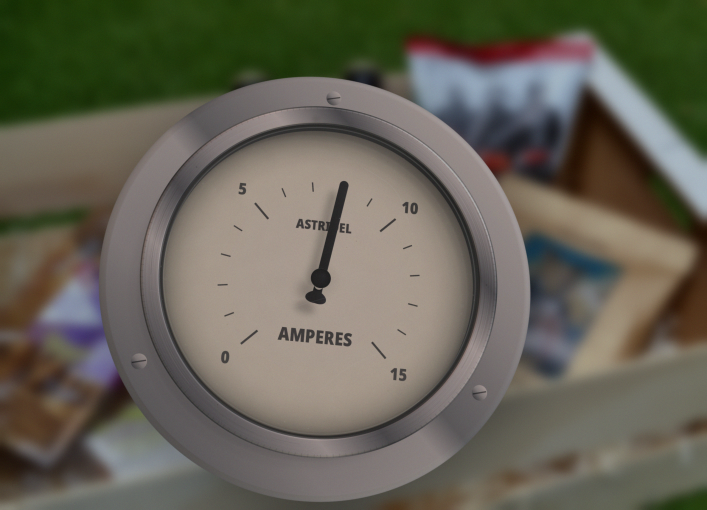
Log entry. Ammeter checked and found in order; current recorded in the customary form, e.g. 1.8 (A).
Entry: 8 (A)
